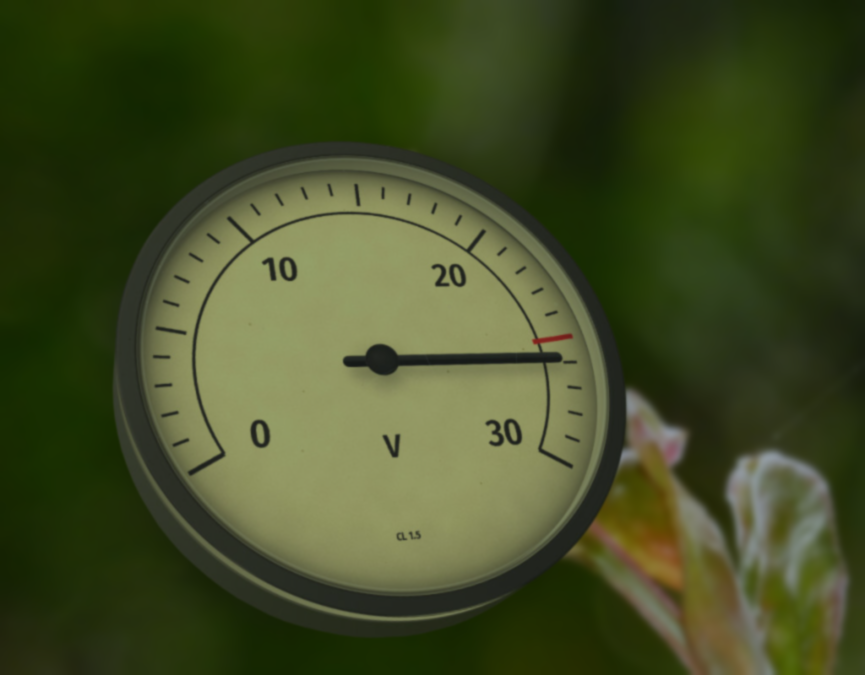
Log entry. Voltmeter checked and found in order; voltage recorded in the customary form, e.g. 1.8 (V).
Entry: 26 (V)
